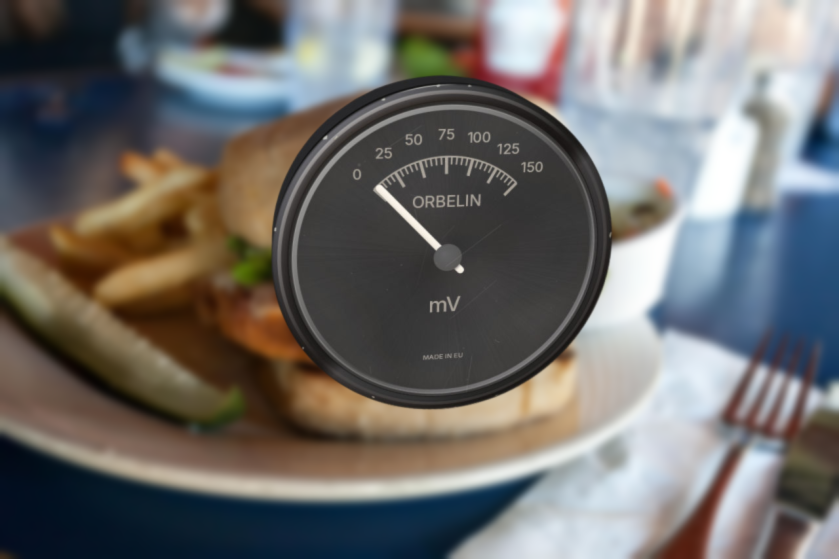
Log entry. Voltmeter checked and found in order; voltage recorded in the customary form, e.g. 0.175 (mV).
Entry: 5 (mV)
